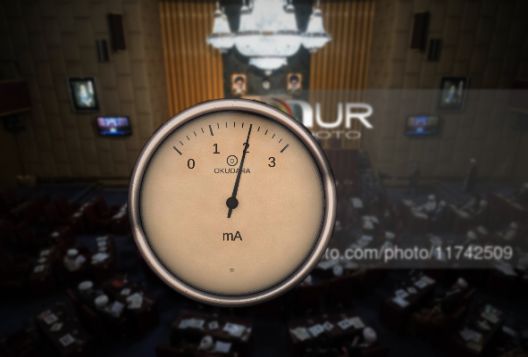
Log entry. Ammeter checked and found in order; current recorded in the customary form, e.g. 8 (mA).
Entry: 2 (mA)
